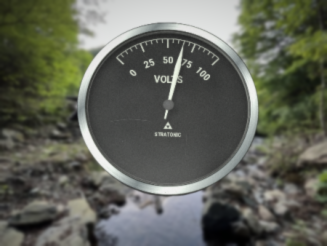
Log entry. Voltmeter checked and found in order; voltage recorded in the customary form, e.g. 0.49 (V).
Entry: 65 (V)
